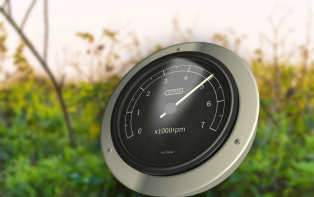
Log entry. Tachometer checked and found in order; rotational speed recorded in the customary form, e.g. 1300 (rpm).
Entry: 5000 (rpm)
